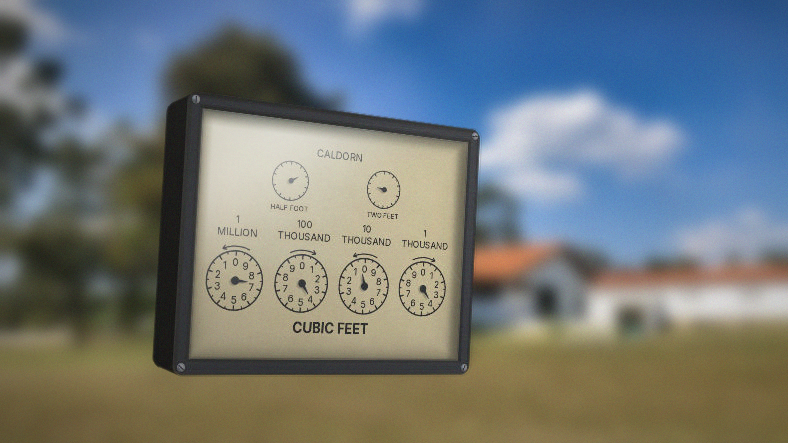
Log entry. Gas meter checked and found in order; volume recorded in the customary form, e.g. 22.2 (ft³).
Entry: 740400 (ft³)
